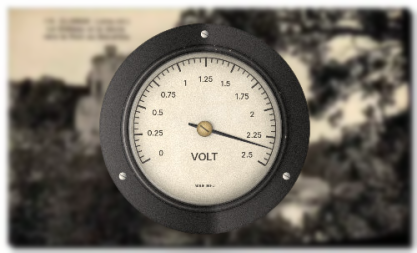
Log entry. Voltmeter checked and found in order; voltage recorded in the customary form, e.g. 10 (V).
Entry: 2.35 (V)
